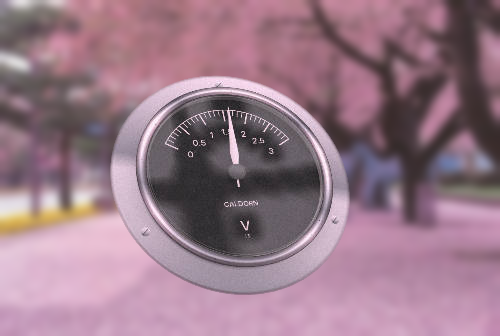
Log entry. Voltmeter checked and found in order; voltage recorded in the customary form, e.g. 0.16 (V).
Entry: 1.6 (V)
